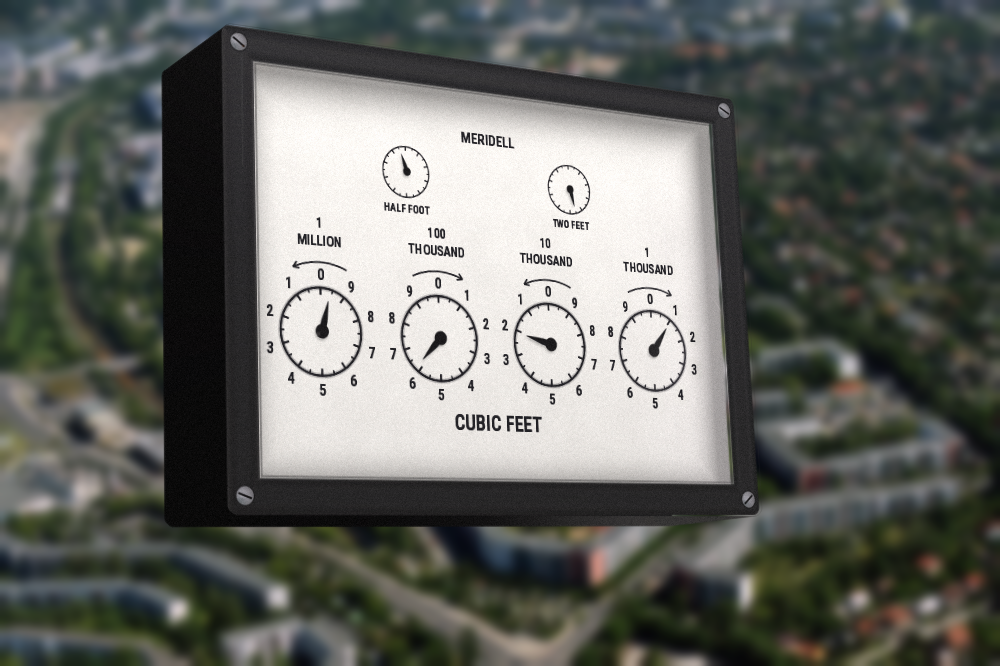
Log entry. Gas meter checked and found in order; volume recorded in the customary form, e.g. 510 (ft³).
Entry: 962100 (ft³)
